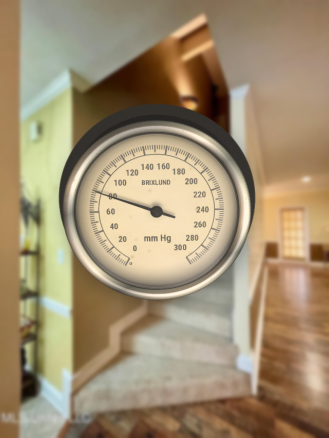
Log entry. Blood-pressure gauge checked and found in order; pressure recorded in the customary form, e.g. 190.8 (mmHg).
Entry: 80 (mmHg)
